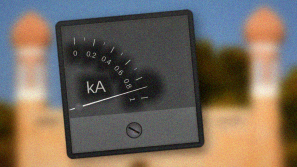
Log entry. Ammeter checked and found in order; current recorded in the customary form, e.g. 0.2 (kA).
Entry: 0.9 (kA)
